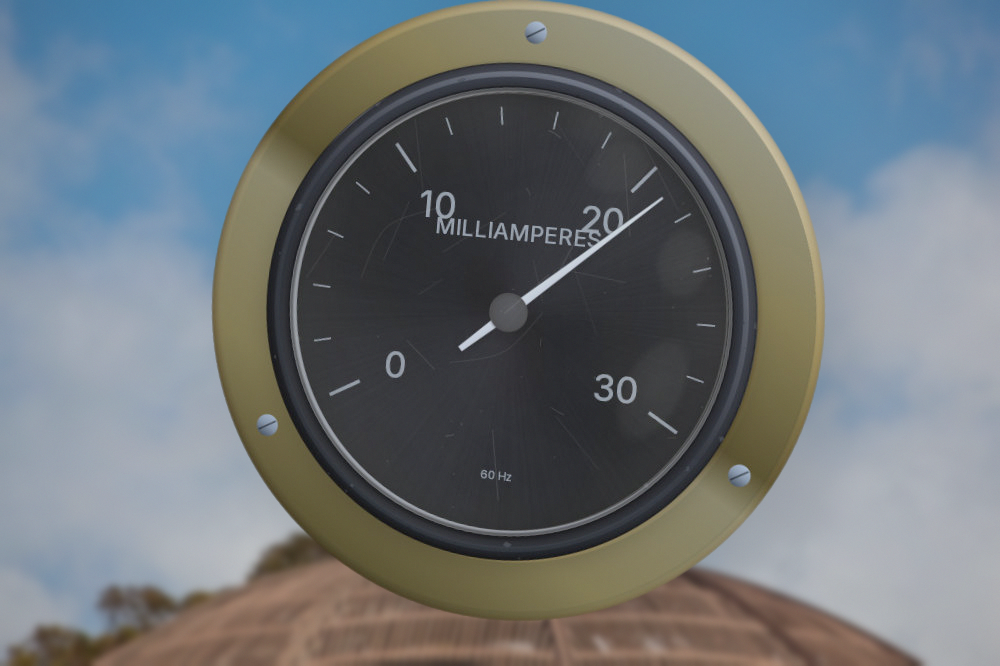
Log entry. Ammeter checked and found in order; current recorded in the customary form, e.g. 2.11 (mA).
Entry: 21 (mA)
